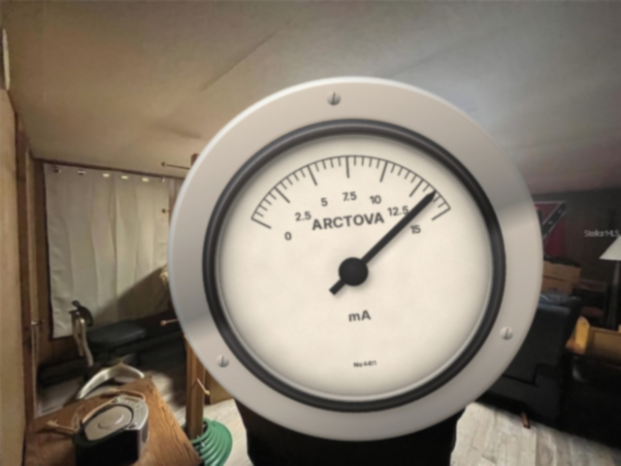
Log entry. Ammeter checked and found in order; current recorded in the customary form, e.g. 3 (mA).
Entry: 13.5 (mA)
